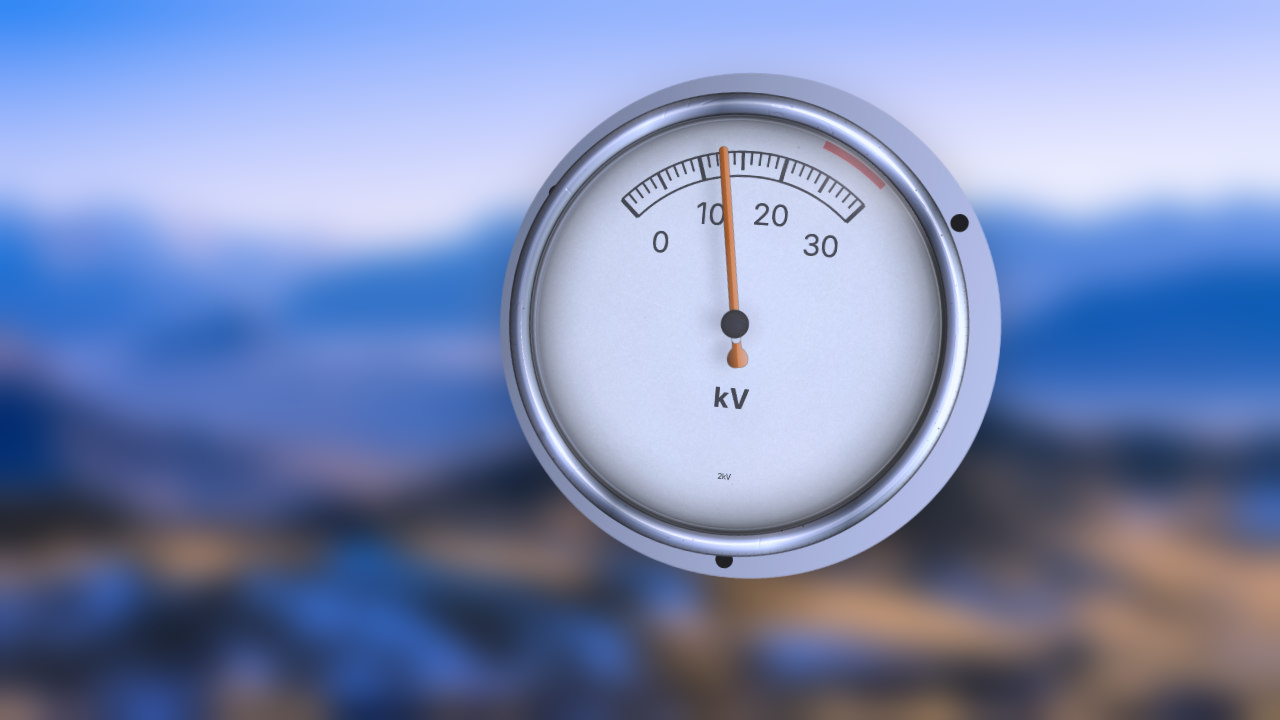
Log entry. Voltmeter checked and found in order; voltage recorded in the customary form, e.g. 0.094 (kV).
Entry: 13 (kV)
